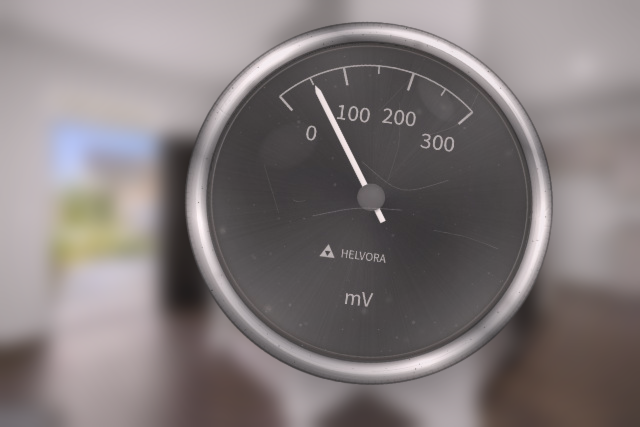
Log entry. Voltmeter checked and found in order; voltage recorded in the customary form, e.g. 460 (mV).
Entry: 50 (mV)
